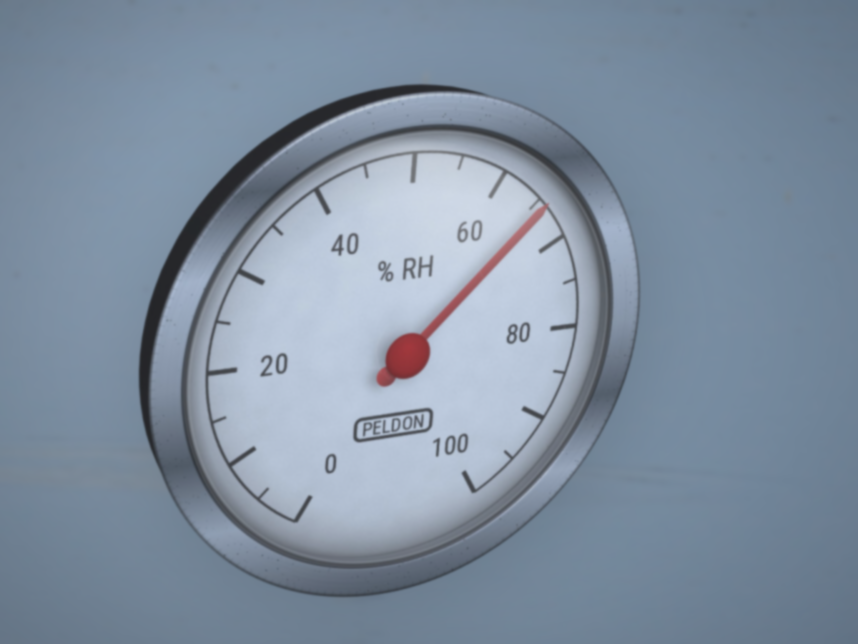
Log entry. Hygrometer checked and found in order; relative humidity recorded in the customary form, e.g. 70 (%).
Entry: 65 (%)
